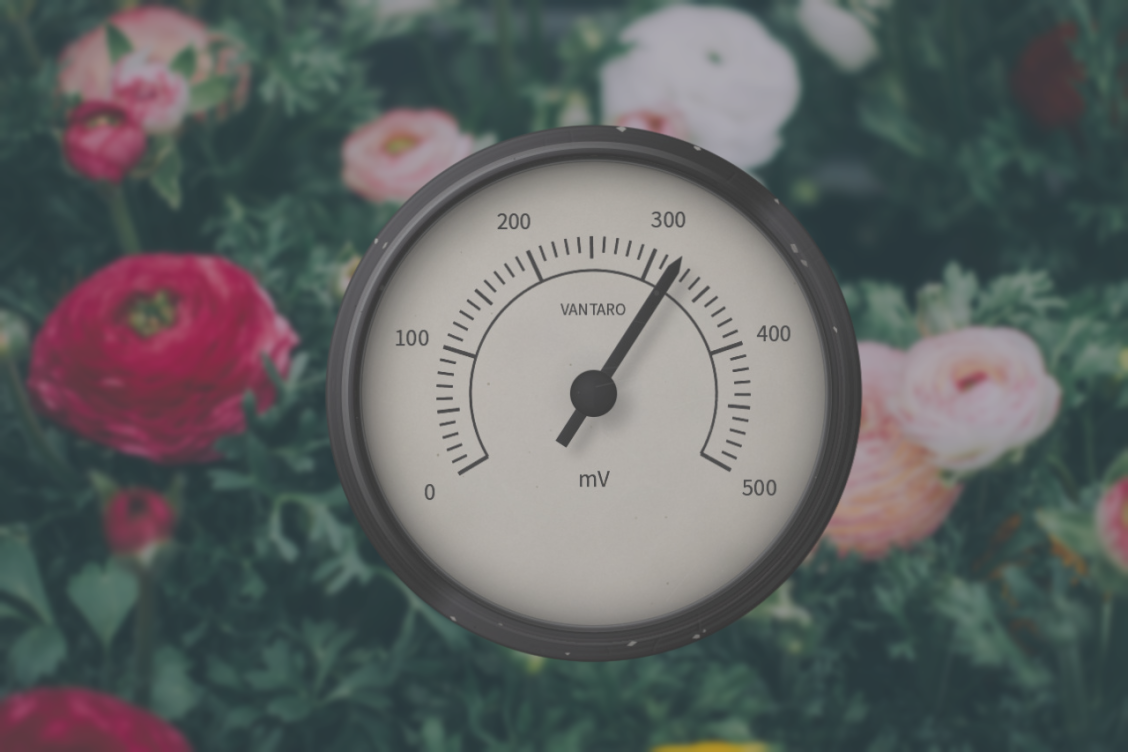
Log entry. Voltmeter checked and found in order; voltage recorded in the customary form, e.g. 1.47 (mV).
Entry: 320 (mV)
